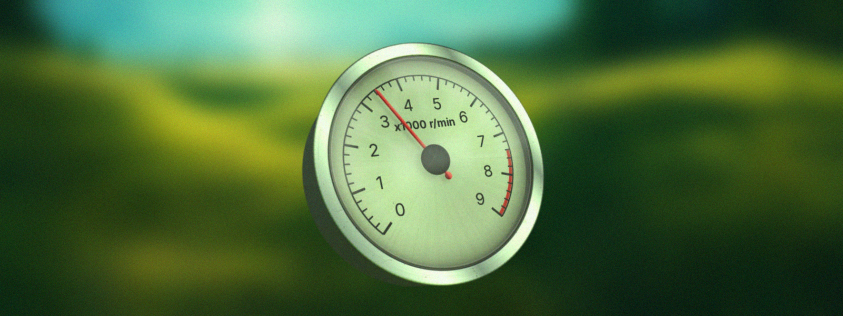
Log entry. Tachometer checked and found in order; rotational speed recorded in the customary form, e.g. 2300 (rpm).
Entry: 3400 (rpm)
